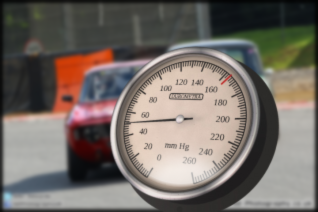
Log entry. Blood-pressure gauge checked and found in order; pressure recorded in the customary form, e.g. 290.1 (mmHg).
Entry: 50 (mmHg)
